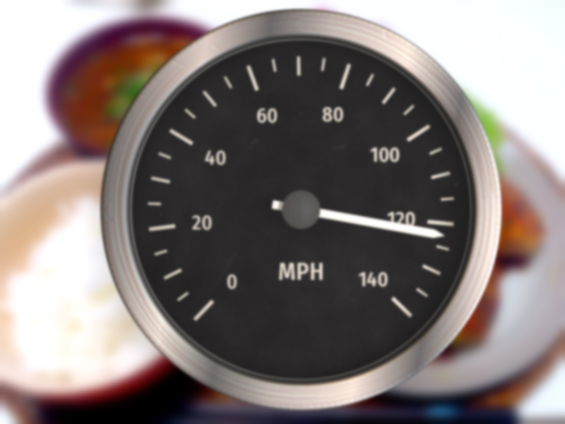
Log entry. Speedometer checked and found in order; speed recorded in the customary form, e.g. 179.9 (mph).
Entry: 122.5 (mph)
